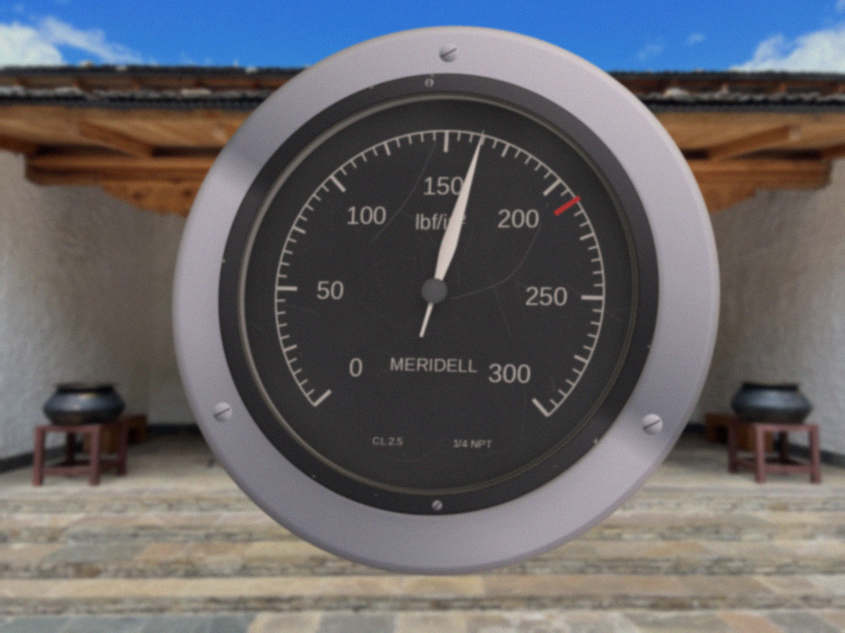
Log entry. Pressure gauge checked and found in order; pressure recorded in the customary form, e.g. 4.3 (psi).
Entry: 165 (psi)
